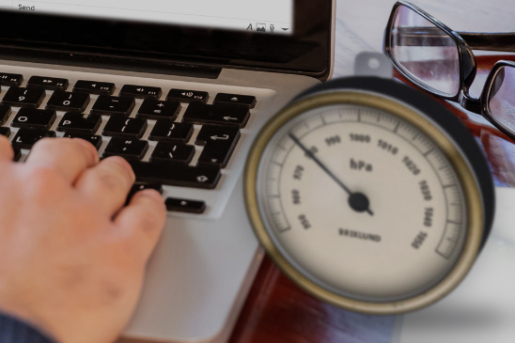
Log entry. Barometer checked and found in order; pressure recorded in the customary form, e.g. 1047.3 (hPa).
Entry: 980 (hPa)
